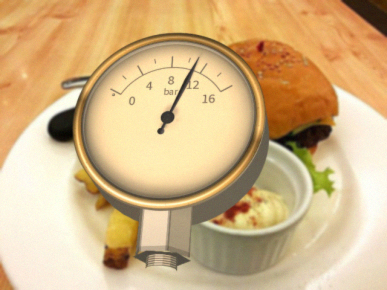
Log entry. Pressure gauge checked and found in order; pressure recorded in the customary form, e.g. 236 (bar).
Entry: 11 (bar)
